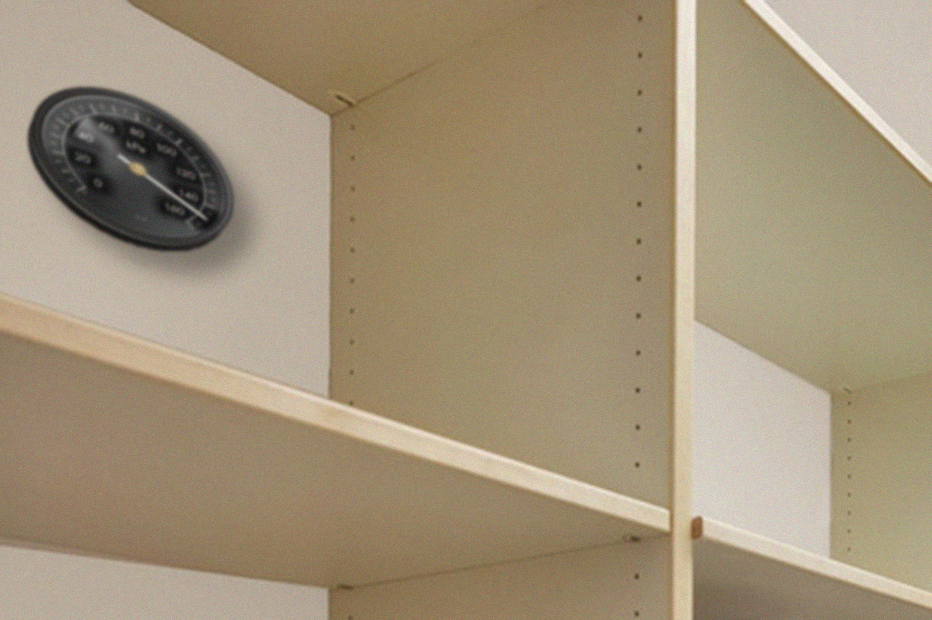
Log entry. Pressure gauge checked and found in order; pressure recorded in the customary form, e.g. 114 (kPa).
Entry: 150 (kPa)
